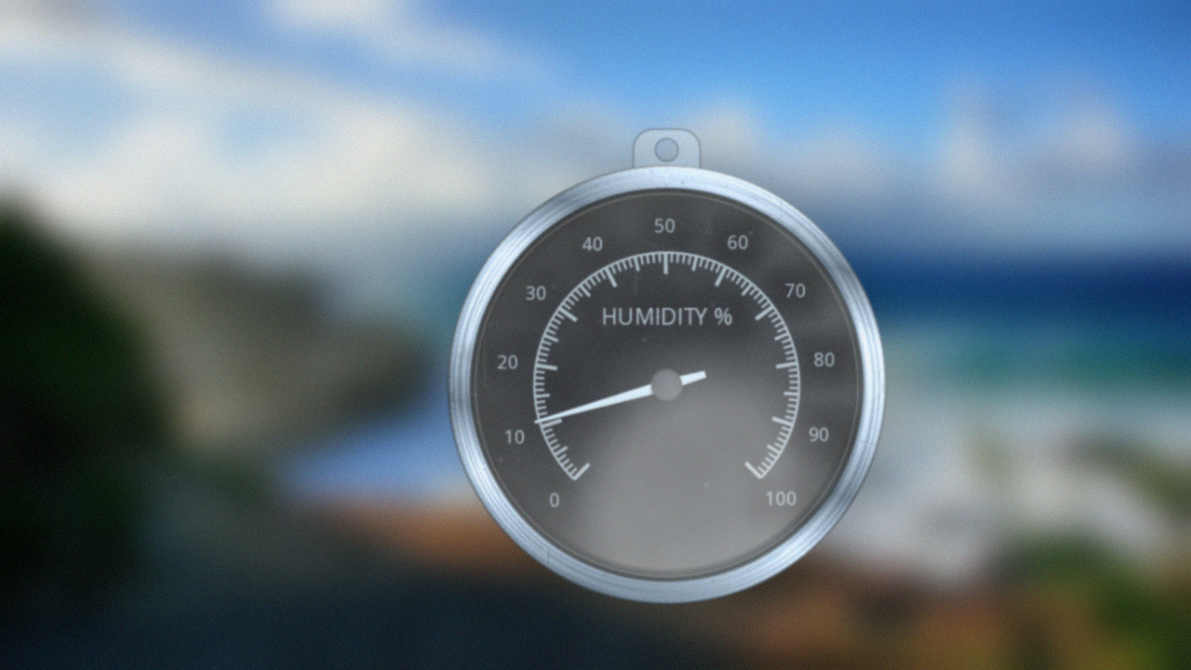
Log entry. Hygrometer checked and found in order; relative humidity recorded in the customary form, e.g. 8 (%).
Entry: 11 (%)
